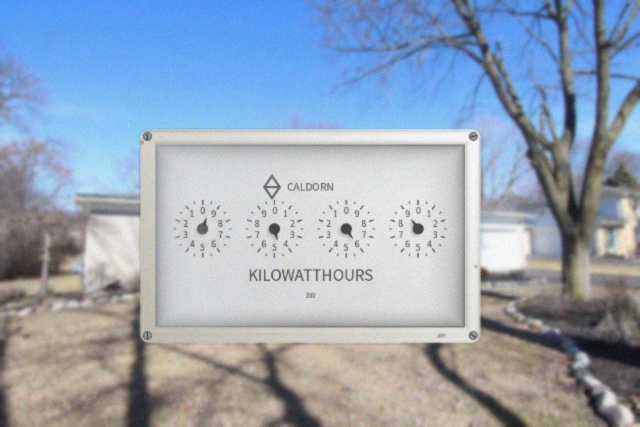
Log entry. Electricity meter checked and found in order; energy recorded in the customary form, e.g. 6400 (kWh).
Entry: 9459 (kWh)
